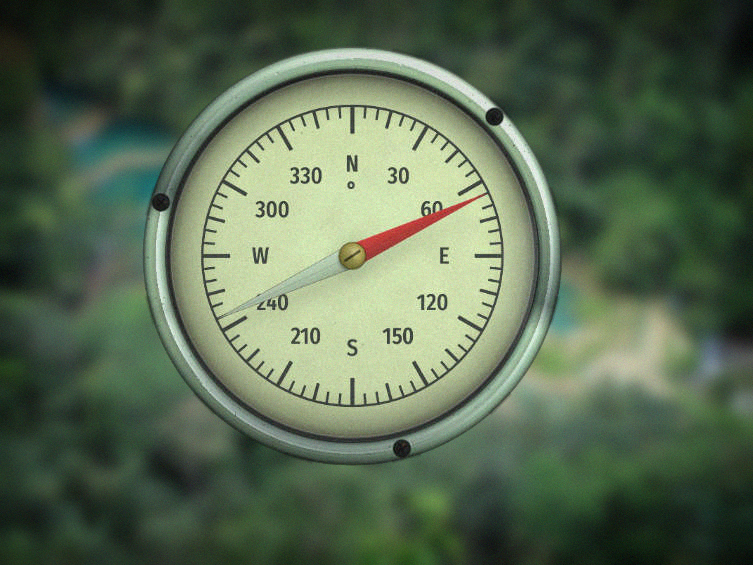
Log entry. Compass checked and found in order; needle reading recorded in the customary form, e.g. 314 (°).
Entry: 65 (°)
